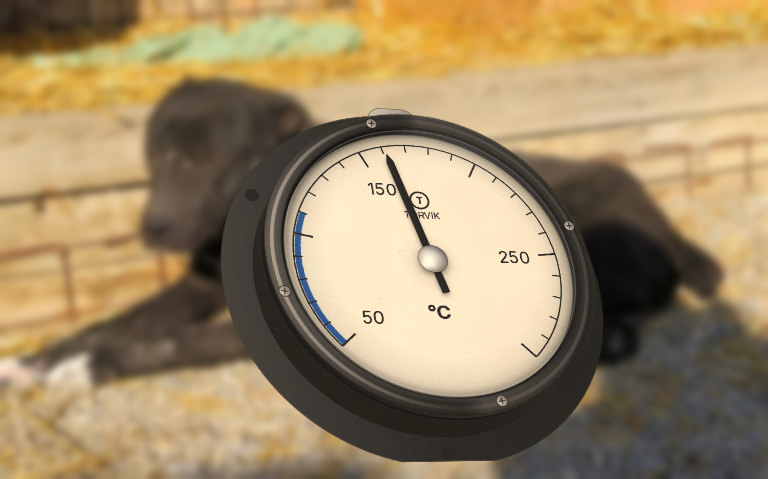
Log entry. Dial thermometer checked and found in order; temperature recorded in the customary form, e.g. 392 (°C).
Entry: 160 (°C)
